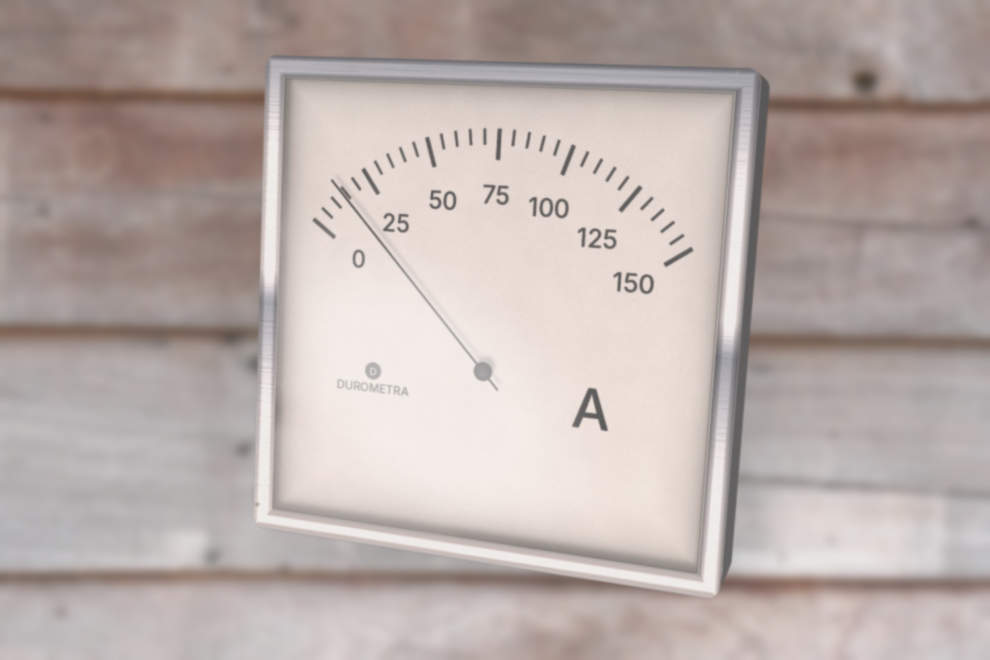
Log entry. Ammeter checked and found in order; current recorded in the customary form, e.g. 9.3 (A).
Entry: 15 (A)
